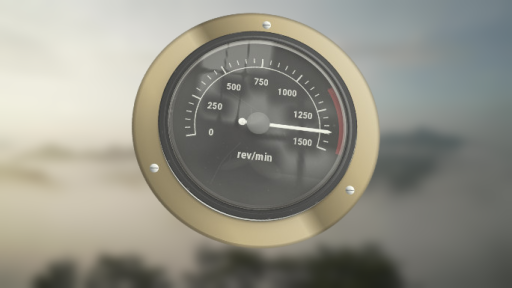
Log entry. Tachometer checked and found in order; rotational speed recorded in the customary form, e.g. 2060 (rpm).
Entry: 1400 (rpm)
